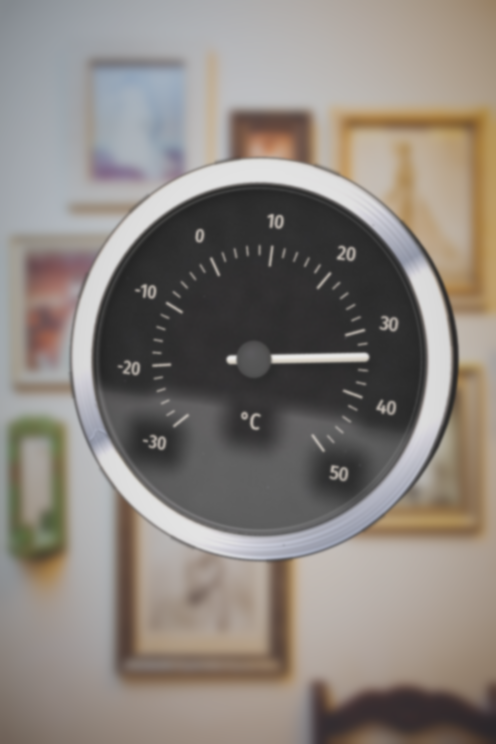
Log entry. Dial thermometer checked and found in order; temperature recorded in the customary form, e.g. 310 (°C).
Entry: 34 (°C)
